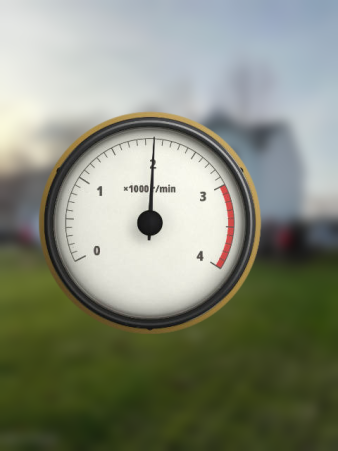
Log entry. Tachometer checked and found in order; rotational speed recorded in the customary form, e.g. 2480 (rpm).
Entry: 2000 (rpm)
